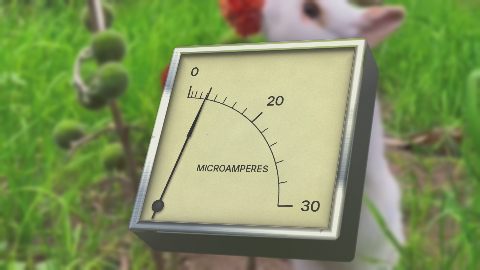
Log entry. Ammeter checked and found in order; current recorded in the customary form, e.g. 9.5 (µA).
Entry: 10 (µA)
